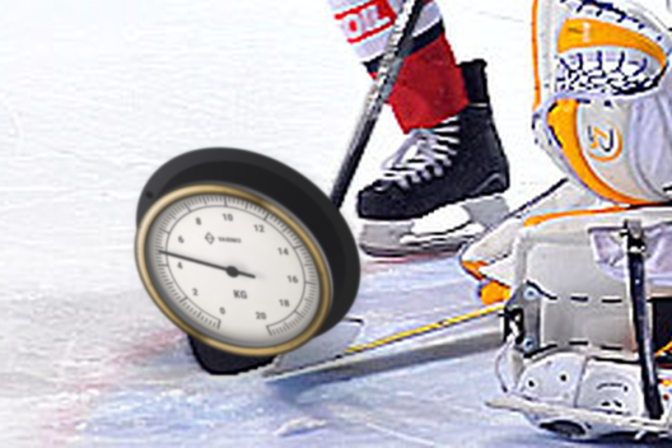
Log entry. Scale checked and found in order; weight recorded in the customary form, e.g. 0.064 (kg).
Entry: 5 (kg)
